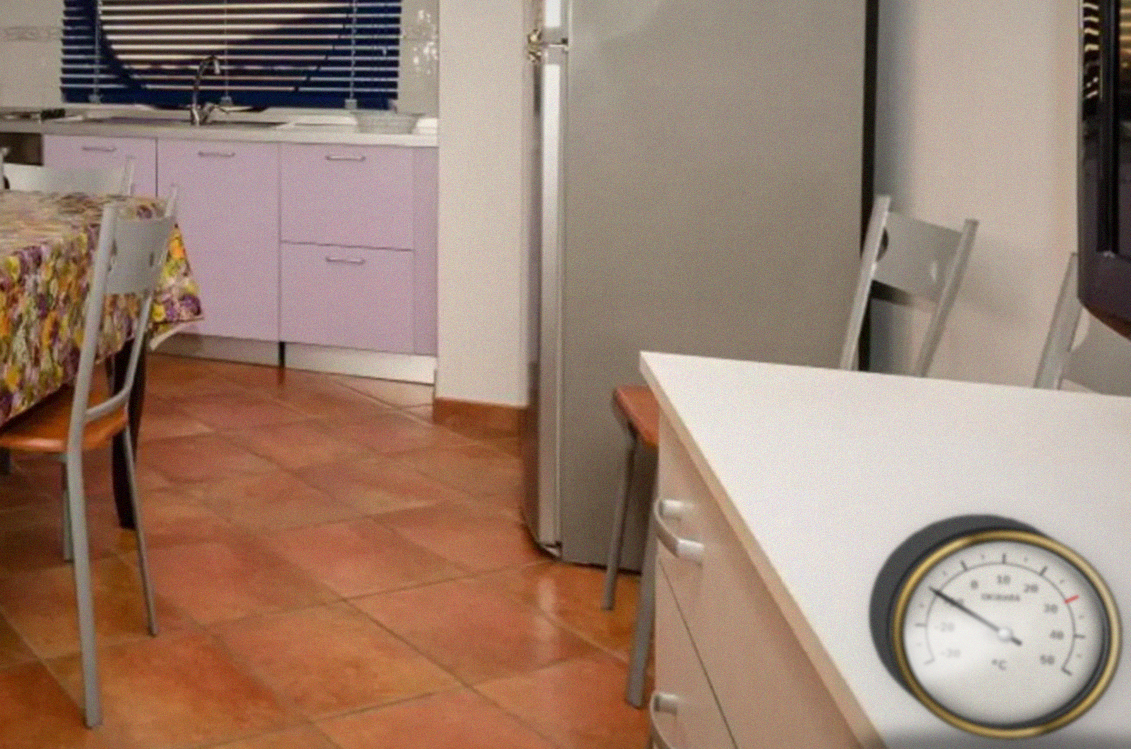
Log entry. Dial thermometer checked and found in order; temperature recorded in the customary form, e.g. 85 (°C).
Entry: -10 (°C)
